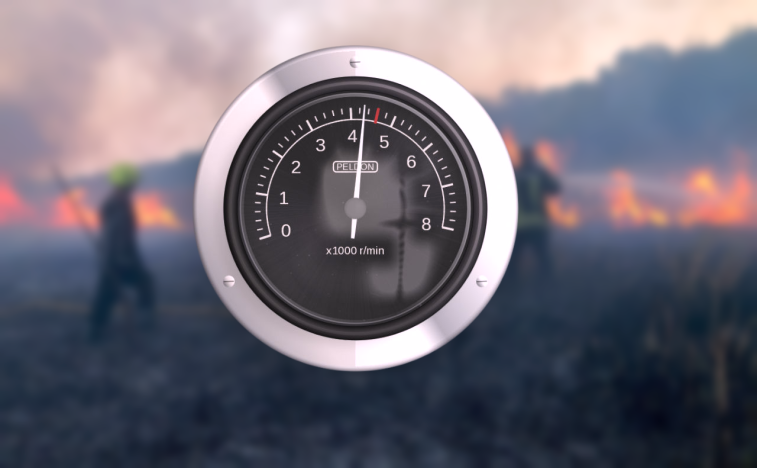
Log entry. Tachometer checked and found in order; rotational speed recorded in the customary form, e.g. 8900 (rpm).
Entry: 4300 (rpm)
